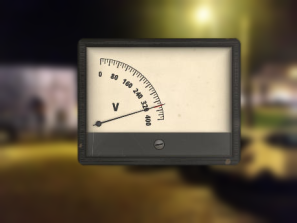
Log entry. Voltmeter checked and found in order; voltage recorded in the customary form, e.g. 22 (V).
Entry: 340 (V)
